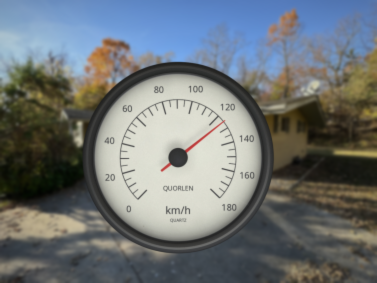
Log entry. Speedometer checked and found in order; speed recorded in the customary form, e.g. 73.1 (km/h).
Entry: 125 (km/h)
